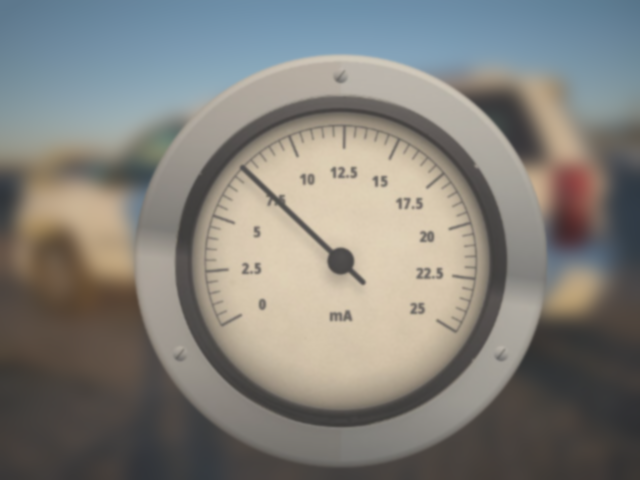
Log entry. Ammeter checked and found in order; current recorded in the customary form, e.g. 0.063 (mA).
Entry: 7.5 (mA)
